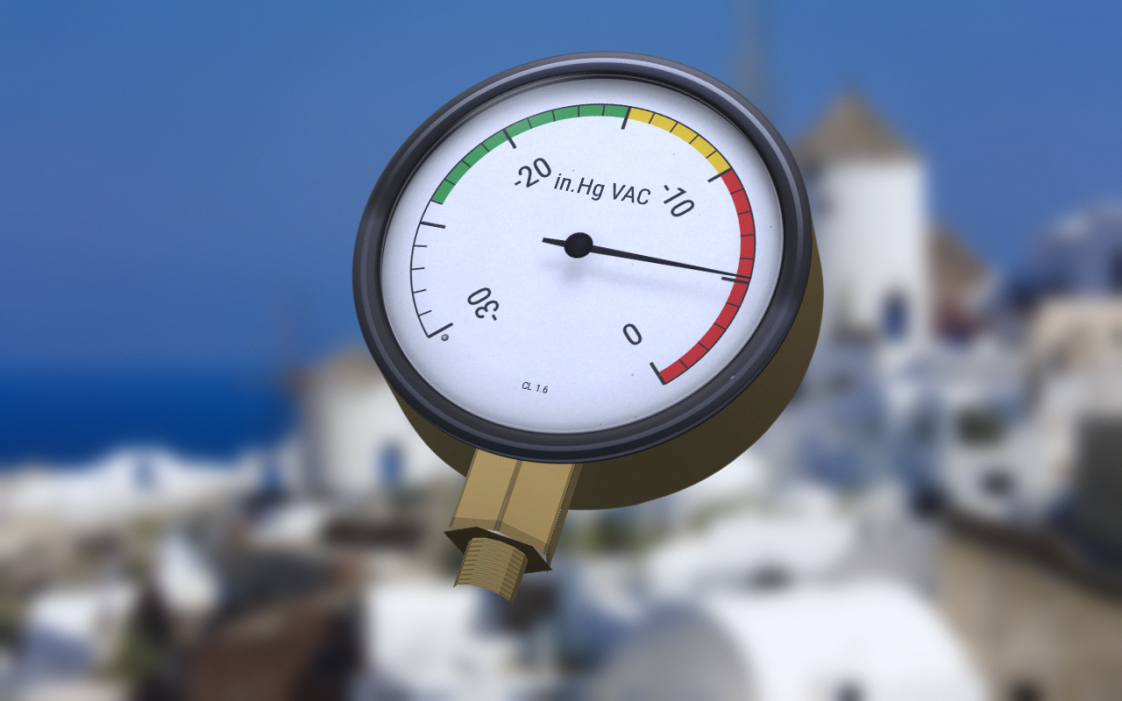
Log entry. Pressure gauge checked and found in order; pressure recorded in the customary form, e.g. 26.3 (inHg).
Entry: -5 (inHg)
